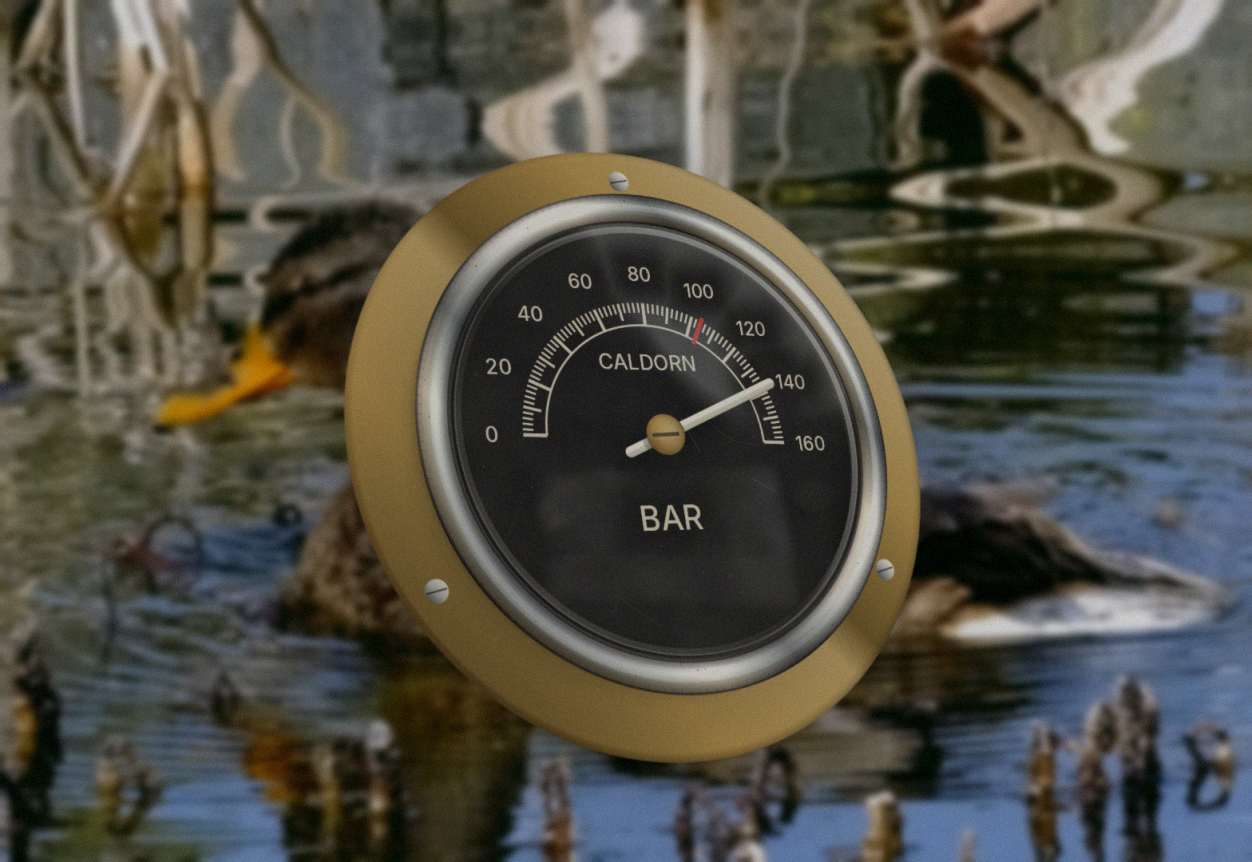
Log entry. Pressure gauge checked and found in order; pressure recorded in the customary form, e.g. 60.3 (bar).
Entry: 138 (bar)
